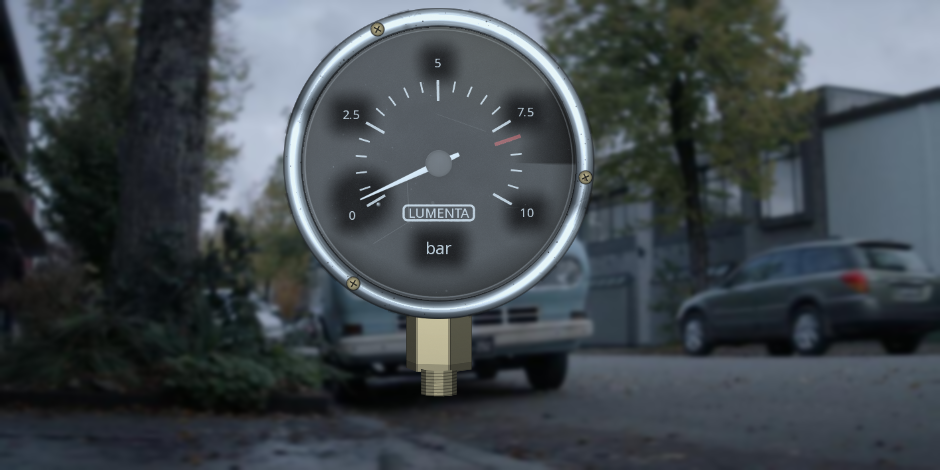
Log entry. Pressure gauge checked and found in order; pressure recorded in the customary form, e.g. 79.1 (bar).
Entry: 0.25 (bar)
